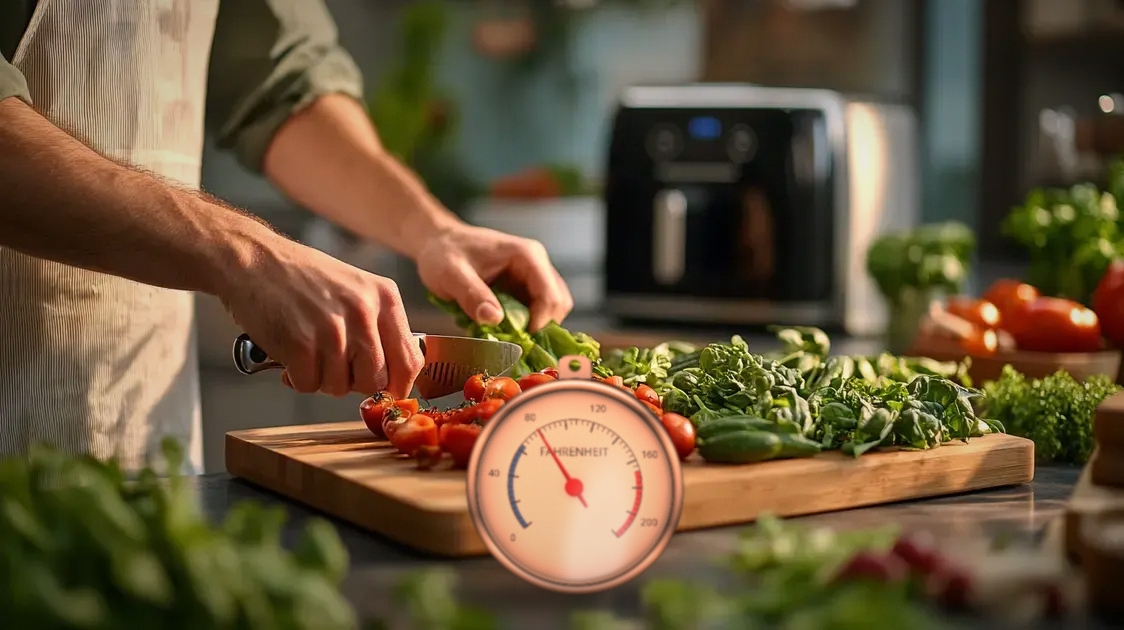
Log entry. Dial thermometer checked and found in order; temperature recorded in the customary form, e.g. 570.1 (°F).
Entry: 80 (°F)
